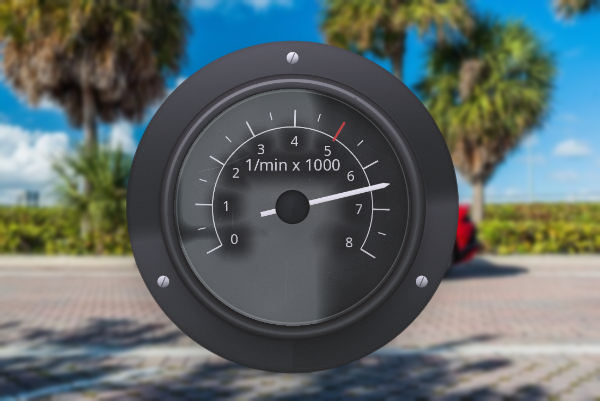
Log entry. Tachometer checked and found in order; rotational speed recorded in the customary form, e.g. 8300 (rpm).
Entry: 6500 (rpm)
